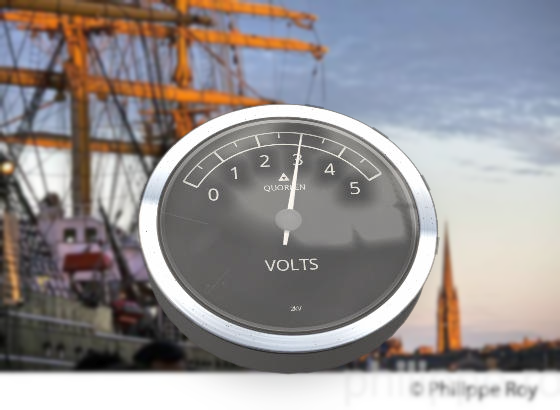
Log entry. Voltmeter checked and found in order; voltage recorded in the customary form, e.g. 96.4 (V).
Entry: 3 (V)
